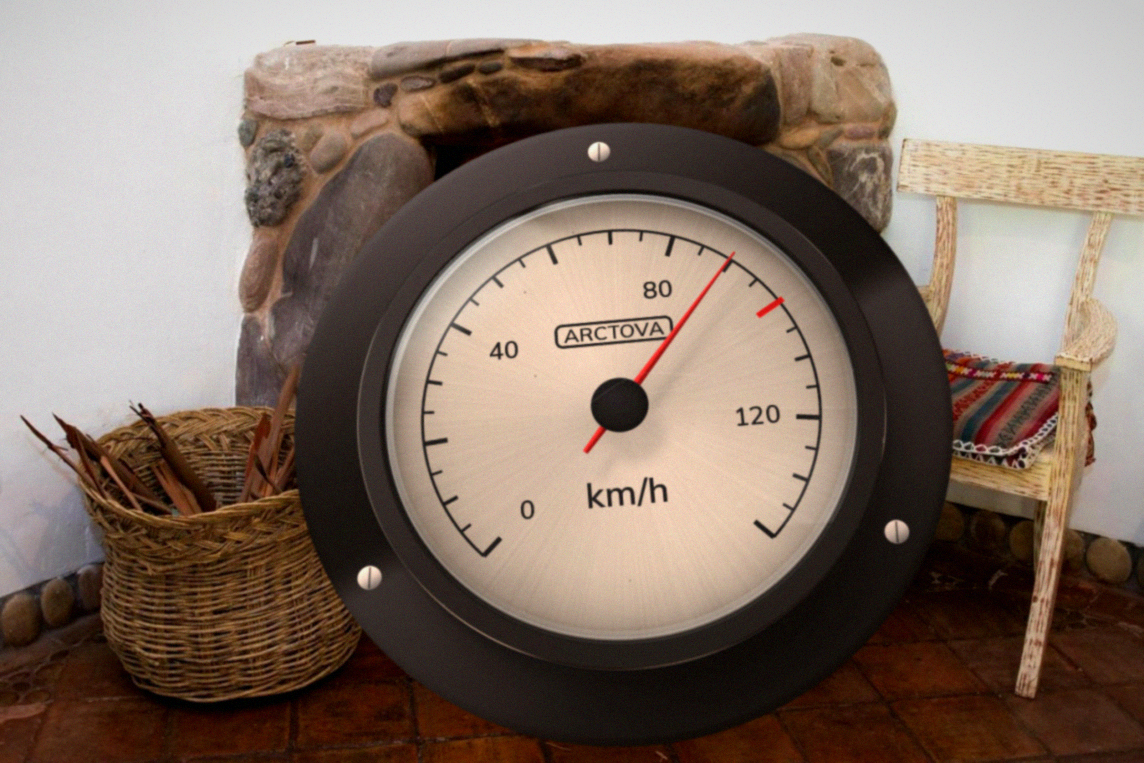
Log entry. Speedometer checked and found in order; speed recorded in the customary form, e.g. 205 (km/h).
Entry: 90 (km/h)
